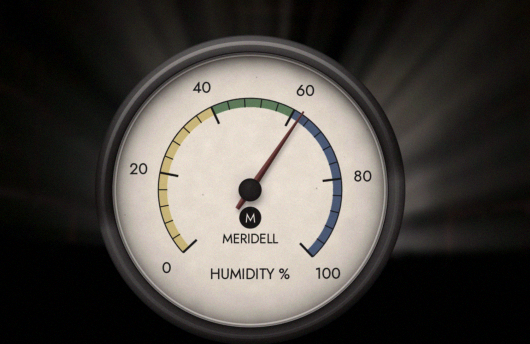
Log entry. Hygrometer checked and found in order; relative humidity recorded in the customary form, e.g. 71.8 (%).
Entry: 62 (%)
